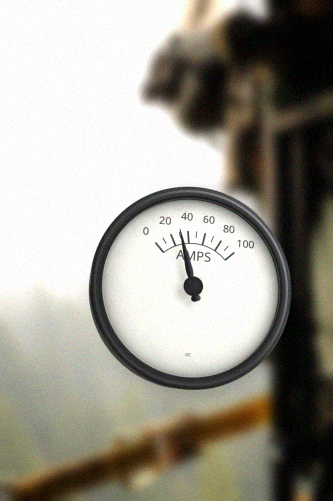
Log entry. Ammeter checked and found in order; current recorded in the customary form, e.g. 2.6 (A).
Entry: 30 (A)
